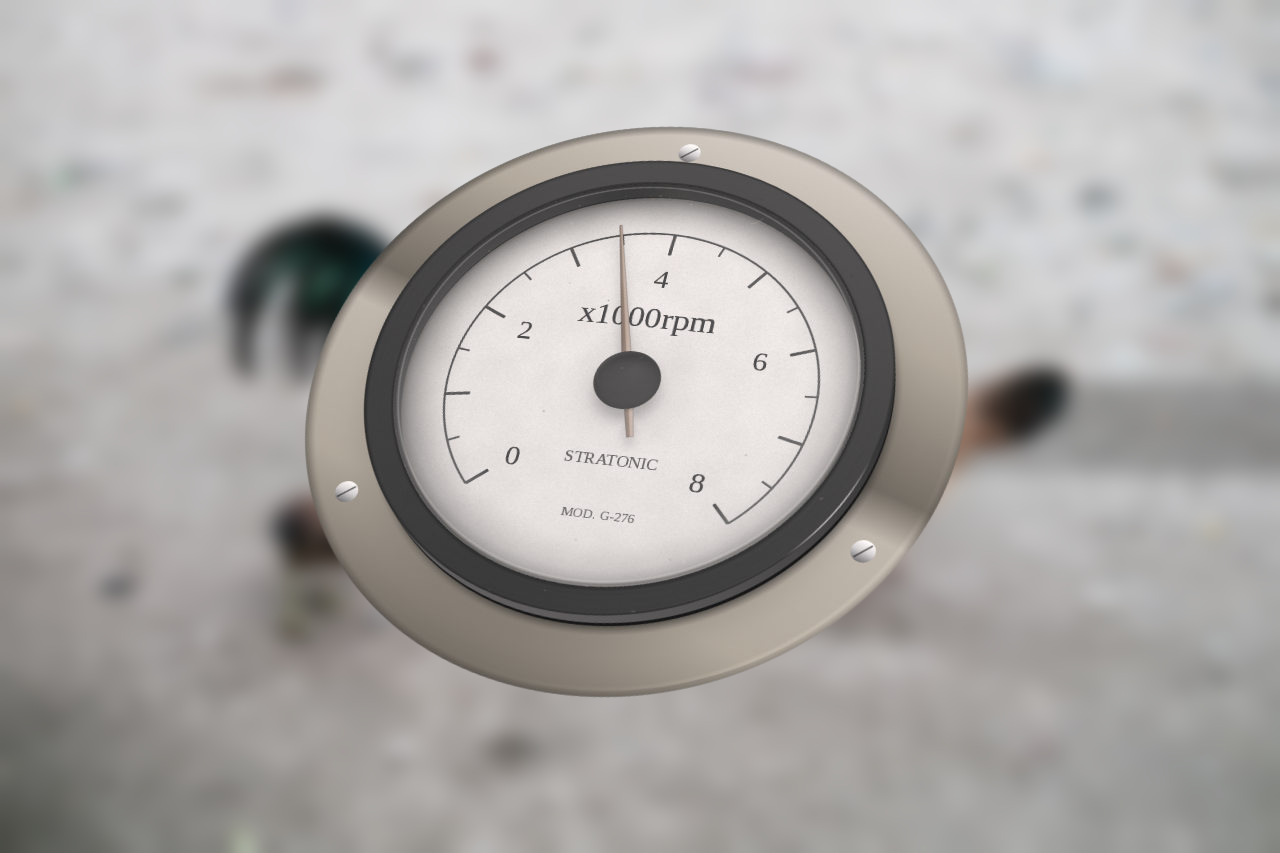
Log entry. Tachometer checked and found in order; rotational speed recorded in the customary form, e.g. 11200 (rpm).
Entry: 3500 (rpm)
